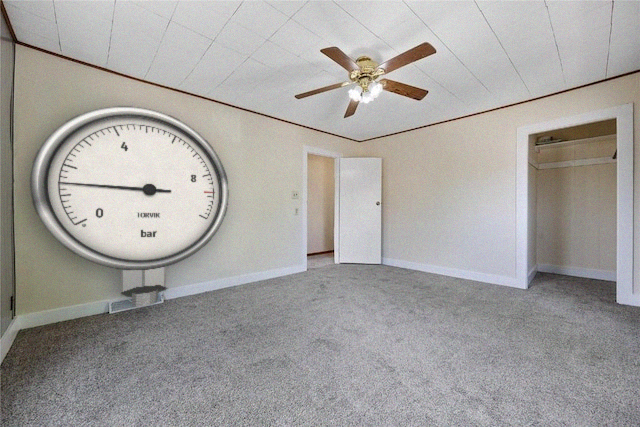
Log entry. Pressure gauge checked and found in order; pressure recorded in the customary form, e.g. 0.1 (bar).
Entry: 1.4 (bar)
